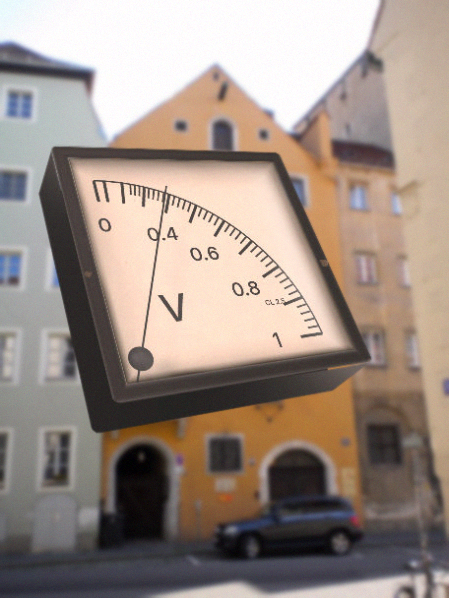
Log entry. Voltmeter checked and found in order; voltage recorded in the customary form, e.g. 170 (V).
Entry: 0.38 (V)
